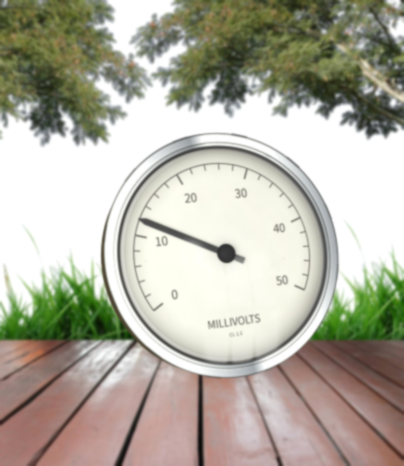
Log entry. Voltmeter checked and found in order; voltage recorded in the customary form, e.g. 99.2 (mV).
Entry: 12 (mV)
